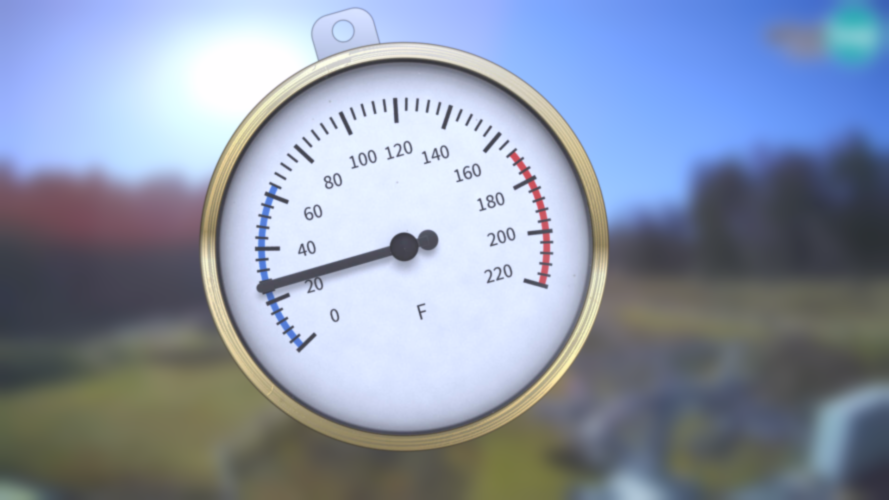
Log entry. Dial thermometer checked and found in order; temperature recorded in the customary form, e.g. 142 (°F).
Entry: 26 (°F)
